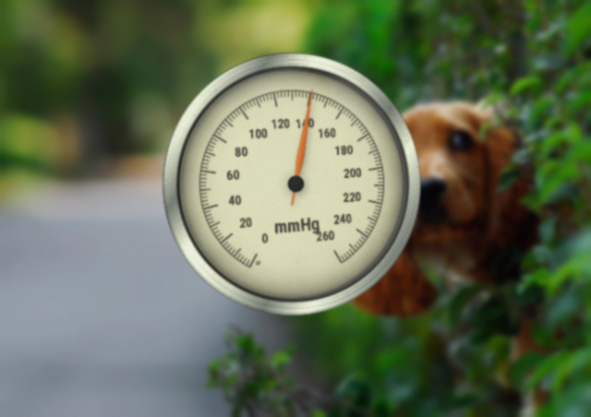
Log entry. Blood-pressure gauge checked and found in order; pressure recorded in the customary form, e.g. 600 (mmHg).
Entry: 140 (mmHg)
